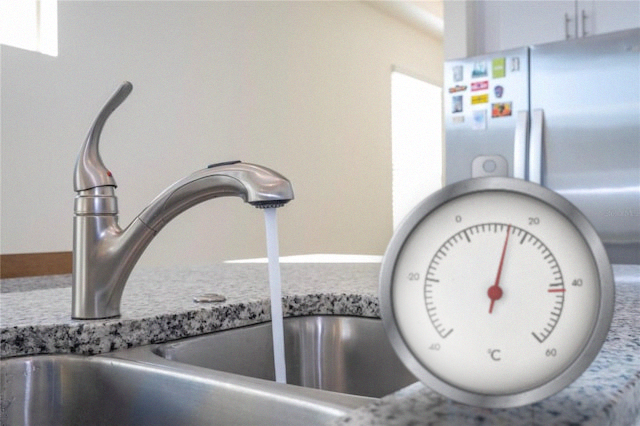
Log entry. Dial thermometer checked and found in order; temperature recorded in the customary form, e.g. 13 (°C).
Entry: 14 (°C)
